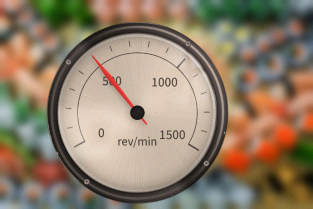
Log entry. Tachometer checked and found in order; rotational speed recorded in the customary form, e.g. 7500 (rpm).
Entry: 500 (rpm)
